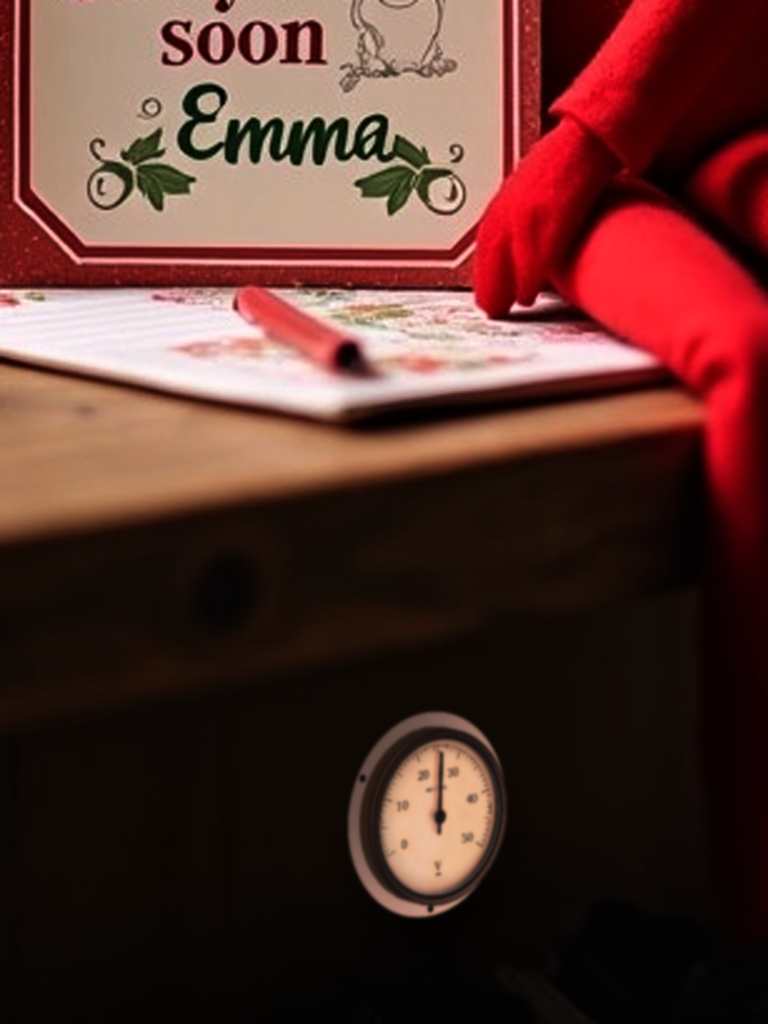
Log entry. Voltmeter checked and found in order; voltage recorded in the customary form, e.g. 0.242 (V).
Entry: 25 (V)
